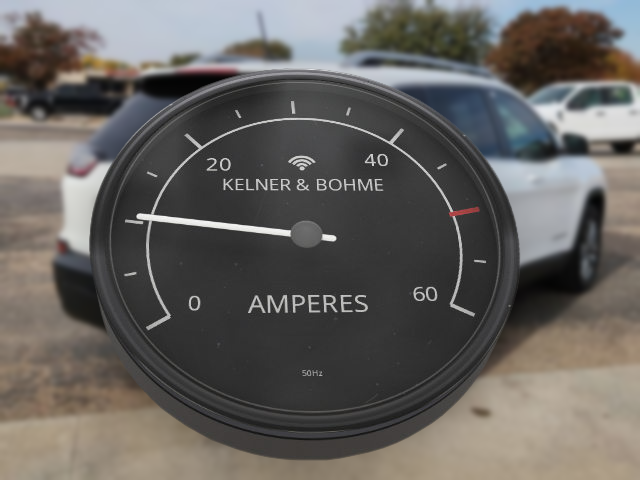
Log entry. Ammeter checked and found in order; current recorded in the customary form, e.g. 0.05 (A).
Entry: 10 (A)
